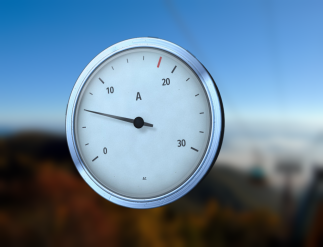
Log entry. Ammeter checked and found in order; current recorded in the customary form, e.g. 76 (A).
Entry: 6 (A)
